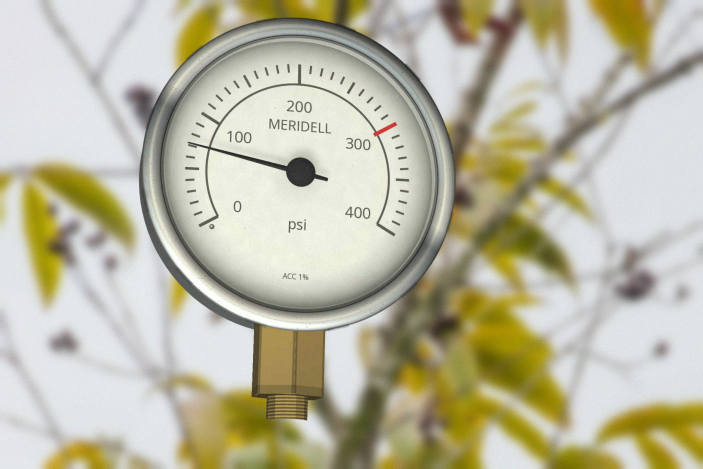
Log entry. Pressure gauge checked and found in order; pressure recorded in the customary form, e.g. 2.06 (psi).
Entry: 70 (psi)
